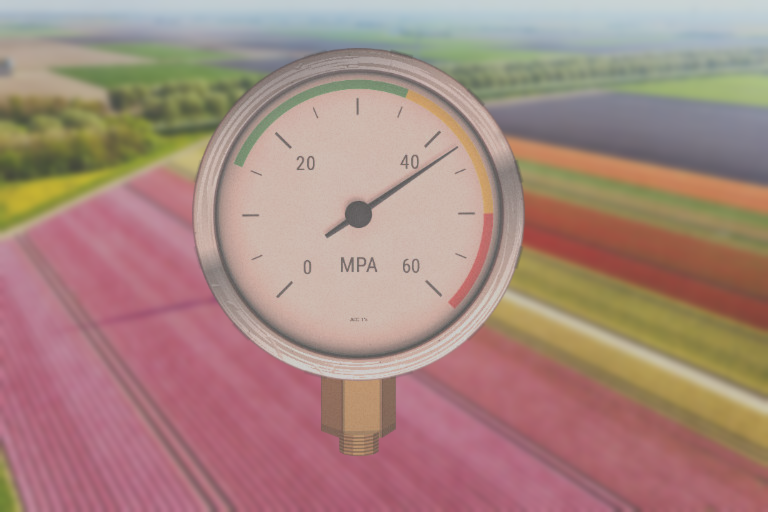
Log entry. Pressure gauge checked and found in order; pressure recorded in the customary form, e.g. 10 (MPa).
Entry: 42.5 (MPa)
